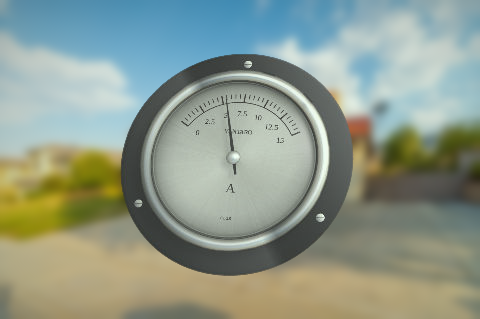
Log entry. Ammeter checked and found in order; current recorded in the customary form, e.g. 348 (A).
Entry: 5.5 (A)
